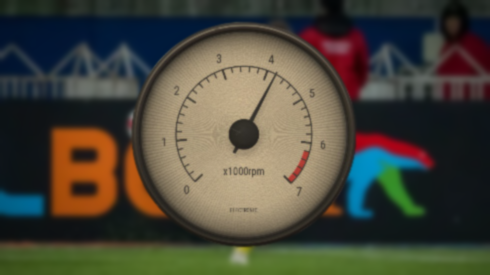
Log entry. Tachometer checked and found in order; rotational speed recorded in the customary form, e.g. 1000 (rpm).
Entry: 4200 (rpm)
